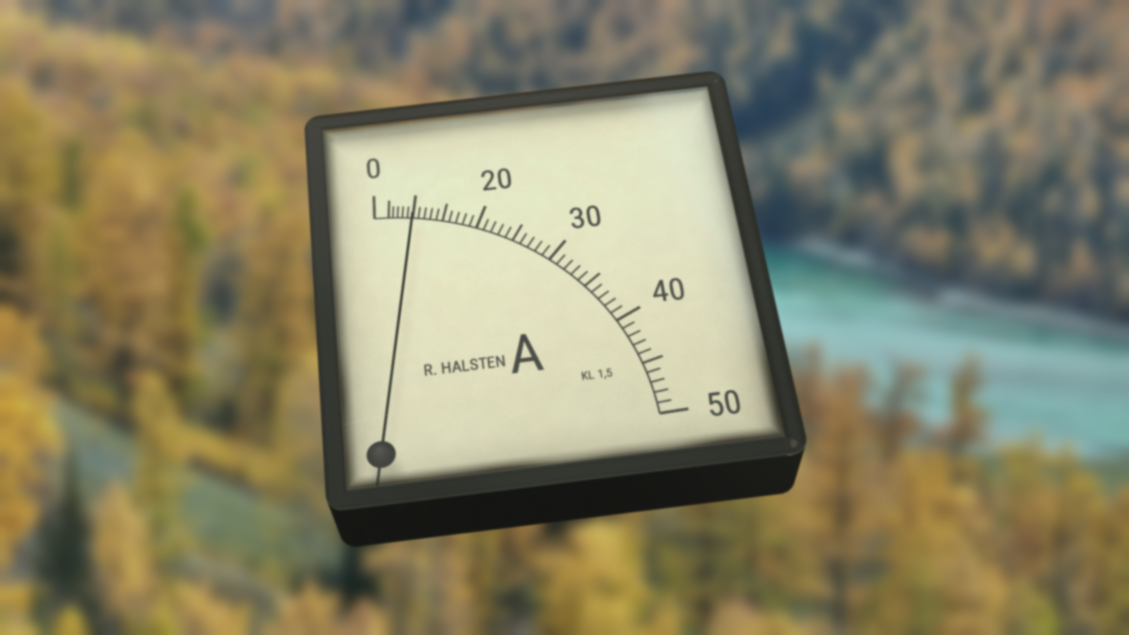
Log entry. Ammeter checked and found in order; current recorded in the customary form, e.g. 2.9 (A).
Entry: 10 (A)
